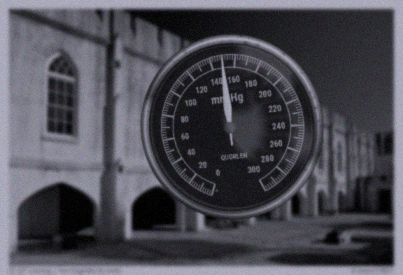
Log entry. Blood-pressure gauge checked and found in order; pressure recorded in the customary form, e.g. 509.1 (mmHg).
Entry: 150 (mmHg)
